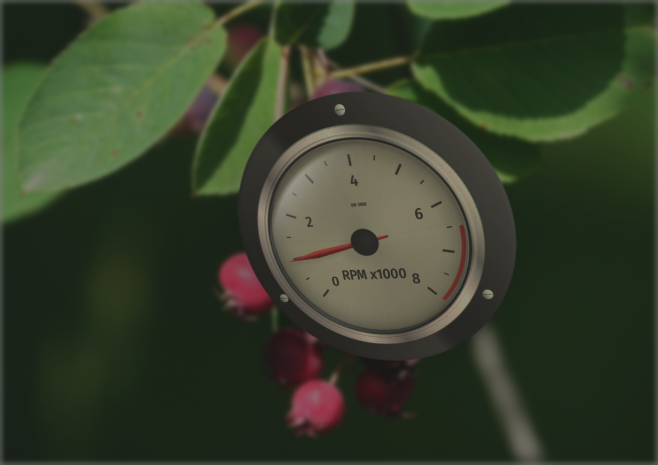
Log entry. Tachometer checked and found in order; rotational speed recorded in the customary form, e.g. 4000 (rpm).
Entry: 1000 (rpm)
